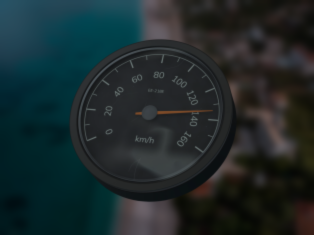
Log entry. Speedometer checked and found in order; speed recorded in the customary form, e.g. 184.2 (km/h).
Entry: 135 (km/h)
